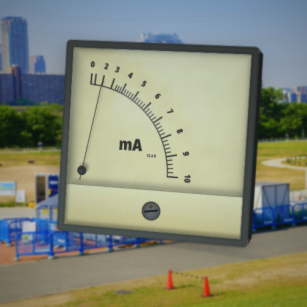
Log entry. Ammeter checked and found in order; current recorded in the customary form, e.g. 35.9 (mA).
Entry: 2 (mA)
